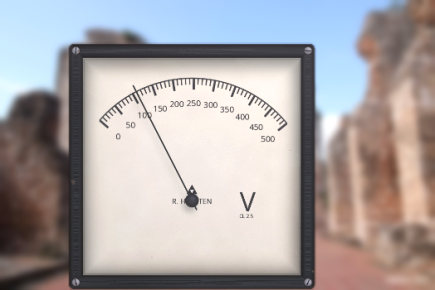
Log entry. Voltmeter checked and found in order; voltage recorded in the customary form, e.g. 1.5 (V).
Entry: 110 (V)
